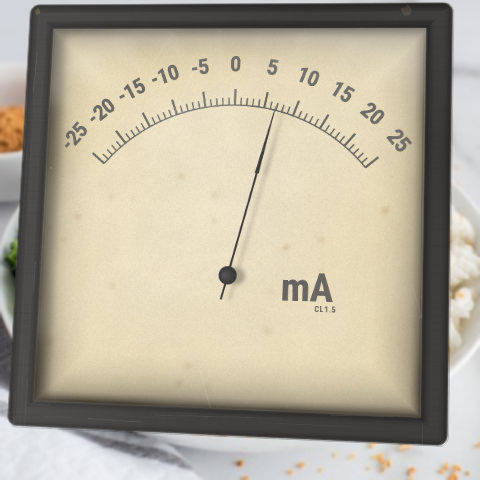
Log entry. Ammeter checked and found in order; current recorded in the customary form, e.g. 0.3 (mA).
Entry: 7 (mA)
